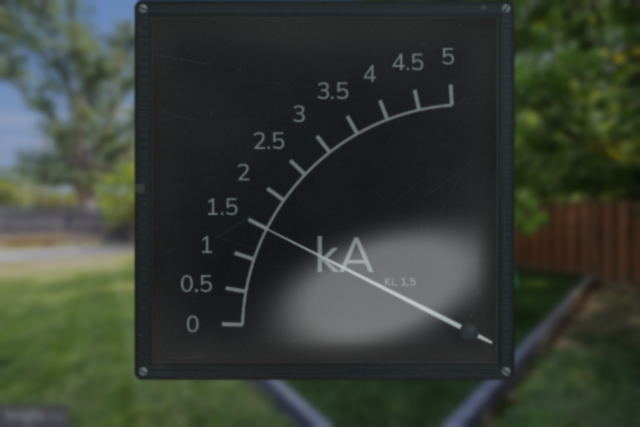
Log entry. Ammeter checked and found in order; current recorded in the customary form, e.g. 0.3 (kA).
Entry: 1.5 (kA)
